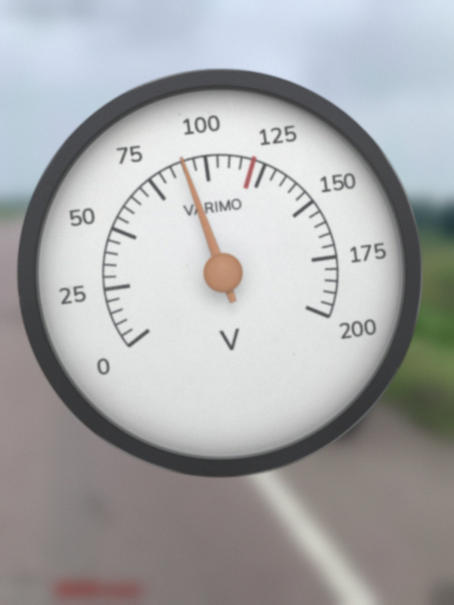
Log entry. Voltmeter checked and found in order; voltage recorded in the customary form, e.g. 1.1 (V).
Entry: 90 (V)
